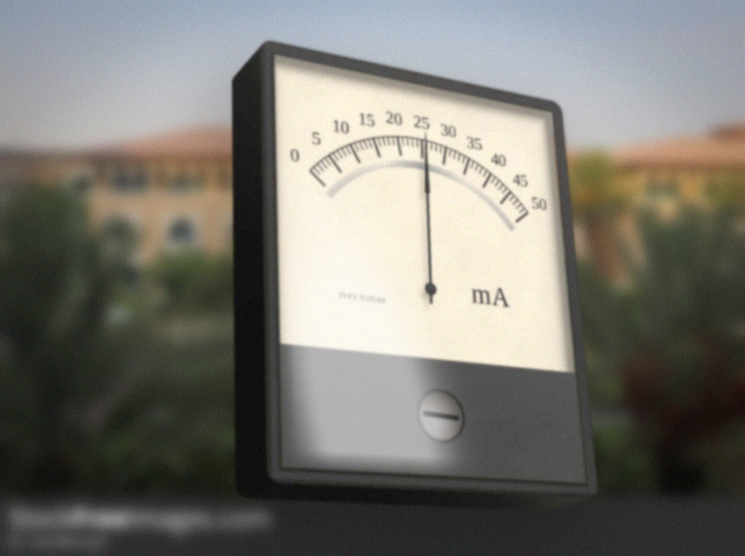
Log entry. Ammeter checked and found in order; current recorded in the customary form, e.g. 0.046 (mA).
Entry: 25 (mA)
